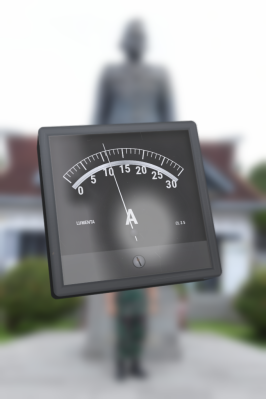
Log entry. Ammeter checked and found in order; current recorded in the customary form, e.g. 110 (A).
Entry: 11 (A)
